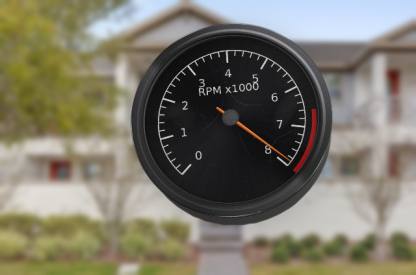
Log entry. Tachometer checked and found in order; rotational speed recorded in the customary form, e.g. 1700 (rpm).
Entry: 7900 (rpm)
